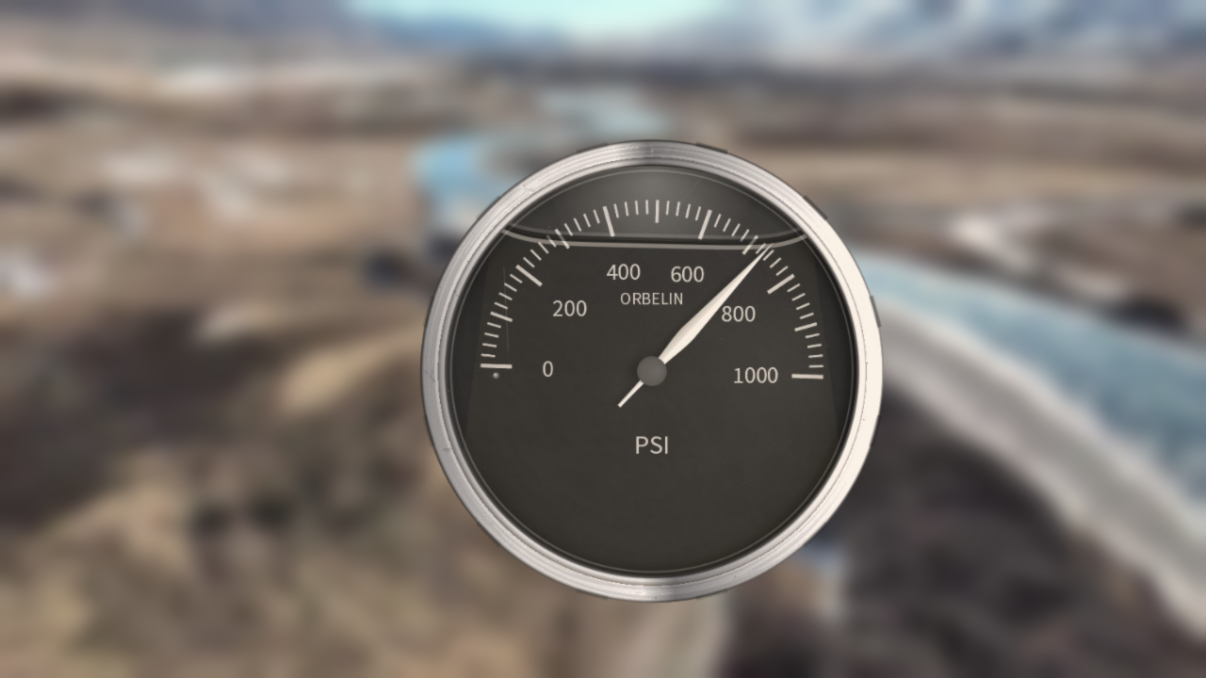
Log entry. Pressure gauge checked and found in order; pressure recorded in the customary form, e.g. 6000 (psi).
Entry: 730 (psi)
